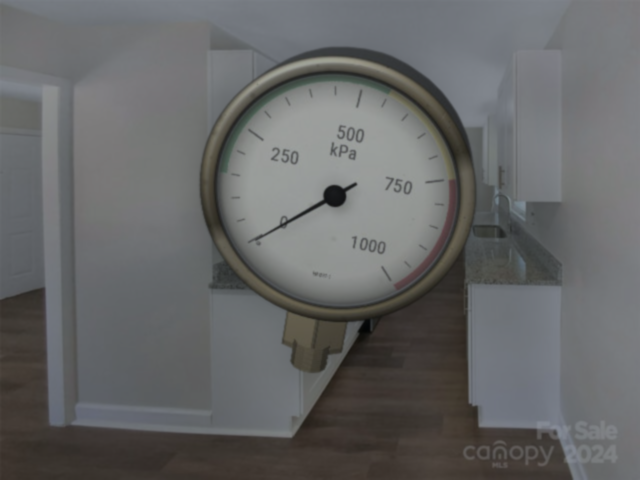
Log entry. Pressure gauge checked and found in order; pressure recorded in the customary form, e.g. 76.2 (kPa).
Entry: 0 (kPa)
